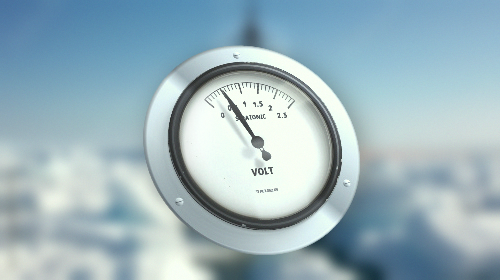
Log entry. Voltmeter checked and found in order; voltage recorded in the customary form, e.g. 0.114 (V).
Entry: 0.5 (V)
